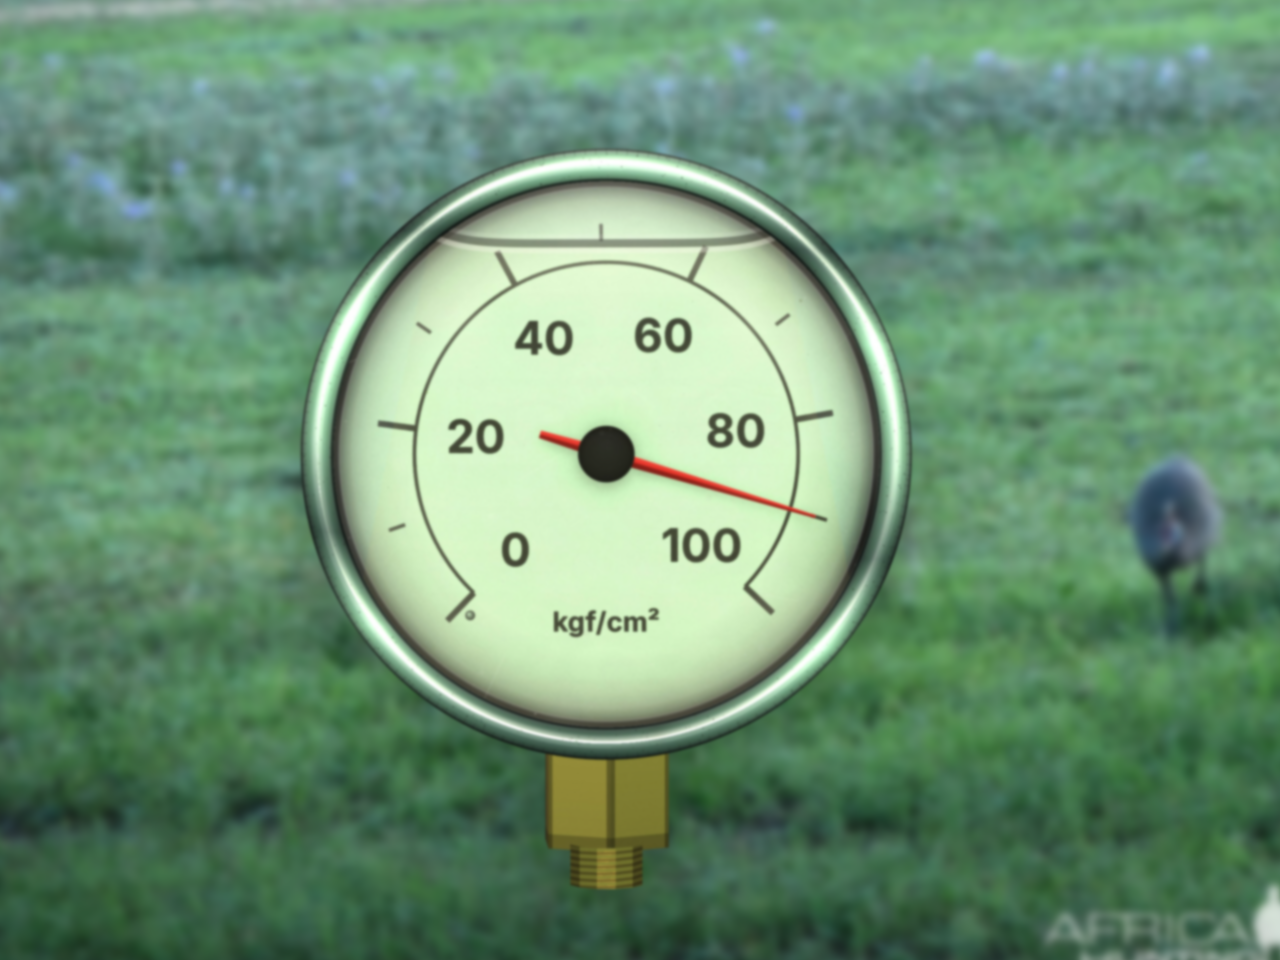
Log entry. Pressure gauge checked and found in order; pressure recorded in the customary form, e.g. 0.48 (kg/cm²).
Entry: 90 (kg/cm²)
